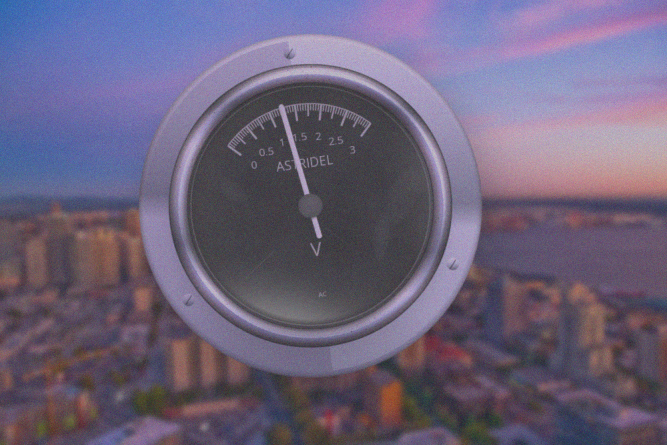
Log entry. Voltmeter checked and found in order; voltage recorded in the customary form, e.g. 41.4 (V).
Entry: 1.25 (V)
